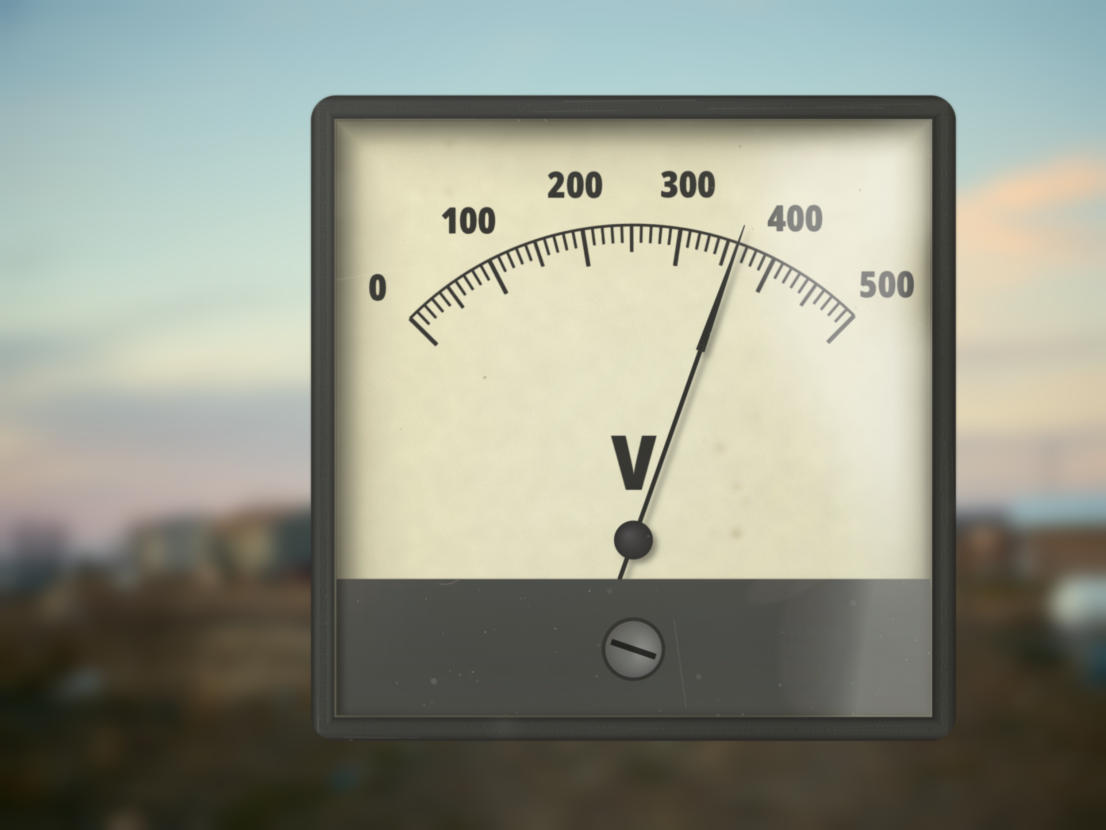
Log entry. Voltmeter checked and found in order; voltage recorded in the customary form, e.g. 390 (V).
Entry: 360 (V)
